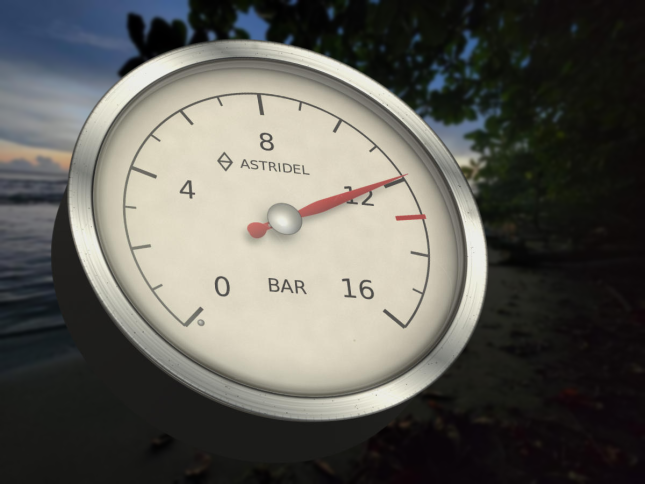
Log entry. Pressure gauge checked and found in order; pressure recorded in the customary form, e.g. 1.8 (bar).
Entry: 12 (bar)
